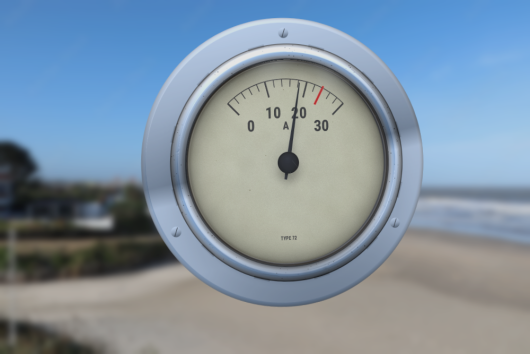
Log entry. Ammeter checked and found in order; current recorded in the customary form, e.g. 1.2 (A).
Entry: 18 (A)
